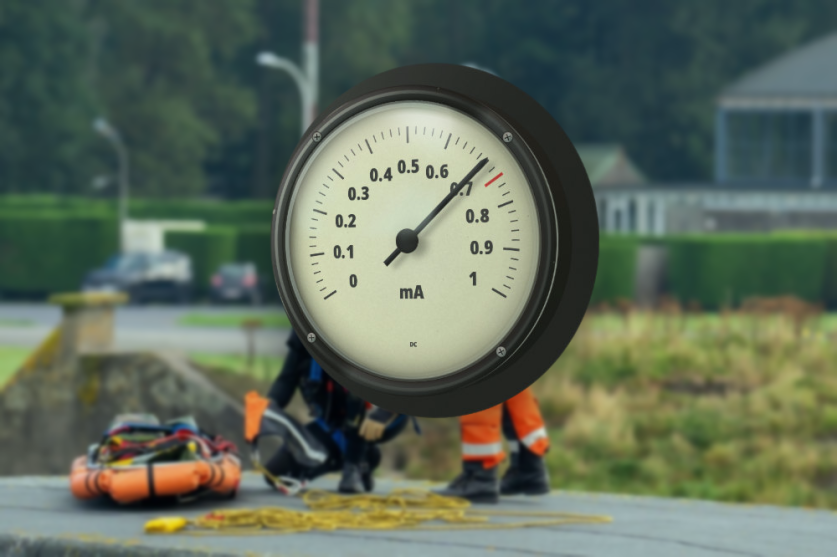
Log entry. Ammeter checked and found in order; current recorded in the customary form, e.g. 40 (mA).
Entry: 0.7 (mA)
